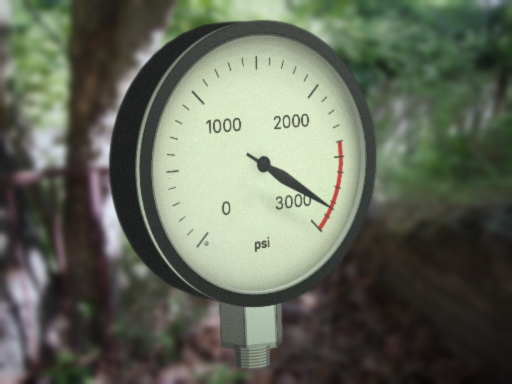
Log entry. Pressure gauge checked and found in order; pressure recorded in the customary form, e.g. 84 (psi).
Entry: 2850 (psi)
